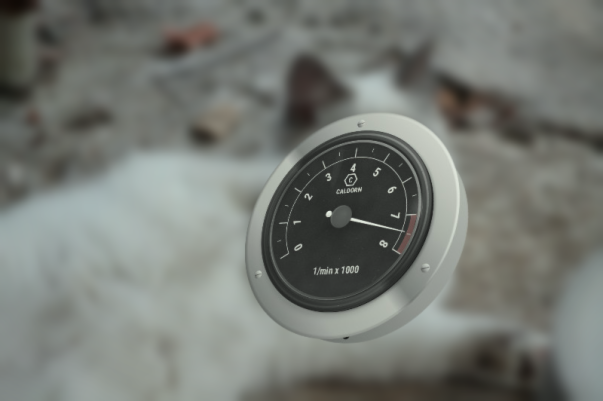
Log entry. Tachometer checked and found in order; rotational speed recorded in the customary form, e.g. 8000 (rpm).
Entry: 7500 (rpm)
